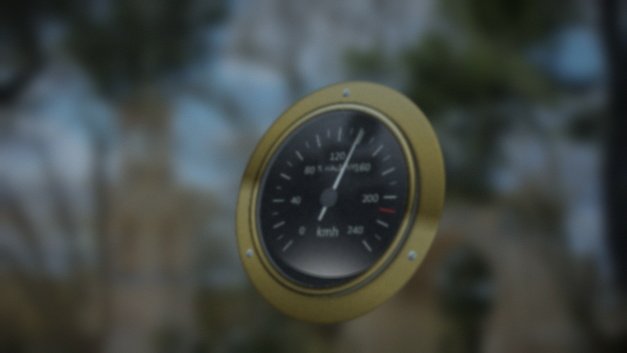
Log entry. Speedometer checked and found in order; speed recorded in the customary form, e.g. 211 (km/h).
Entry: 140 (km/h)
